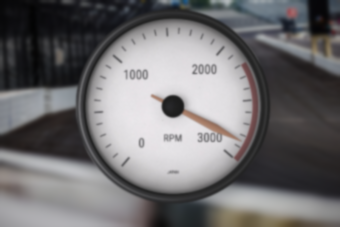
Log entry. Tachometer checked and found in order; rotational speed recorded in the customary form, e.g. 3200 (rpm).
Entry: 2850 (rpm)
